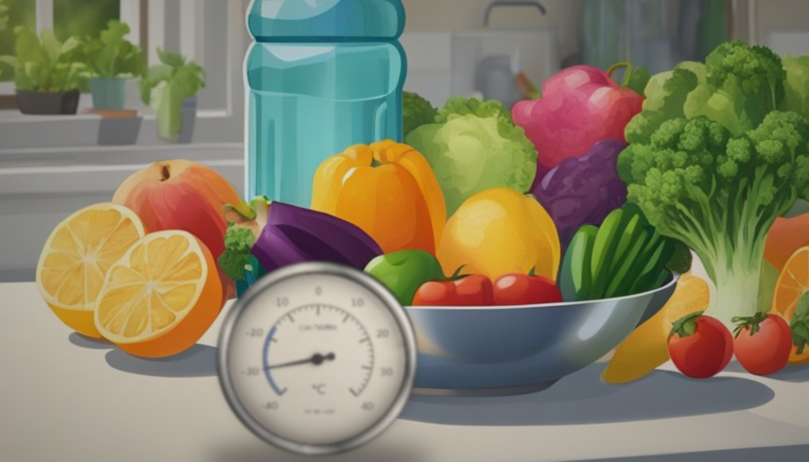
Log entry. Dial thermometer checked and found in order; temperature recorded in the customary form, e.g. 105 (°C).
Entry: -30 (°C)
